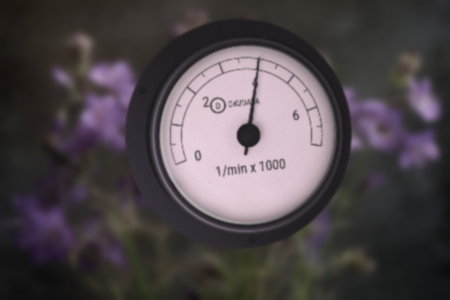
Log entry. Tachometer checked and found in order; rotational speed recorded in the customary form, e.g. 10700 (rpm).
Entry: 4000 (rpm)
